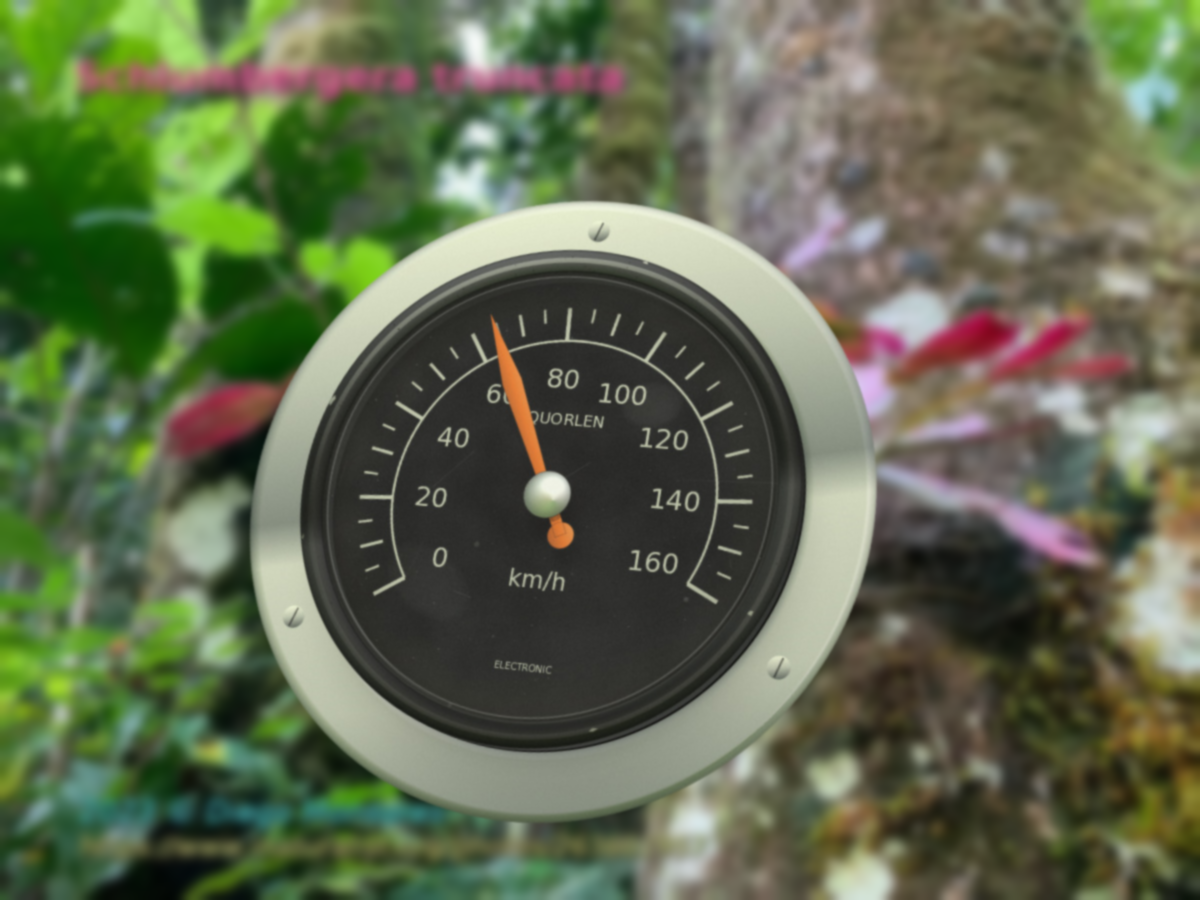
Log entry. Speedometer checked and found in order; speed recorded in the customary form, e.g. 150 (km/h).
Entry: 65 (km/h)
